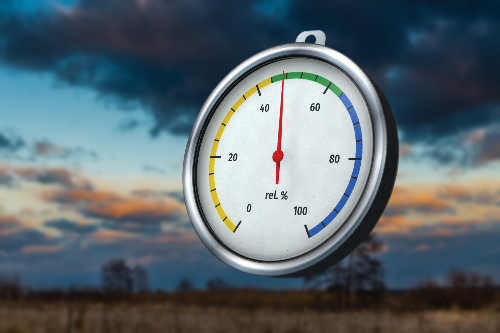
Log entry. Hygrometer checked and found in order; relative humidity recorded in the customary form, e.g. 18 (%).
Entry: 48 (%)
